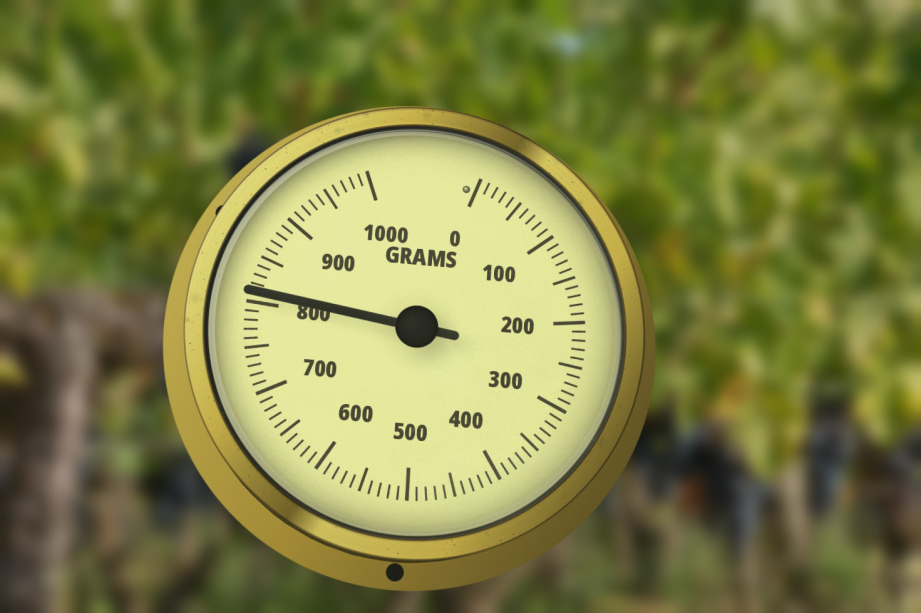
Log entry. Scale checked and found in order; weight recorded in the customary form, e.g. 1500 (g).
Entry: 810 (g)
